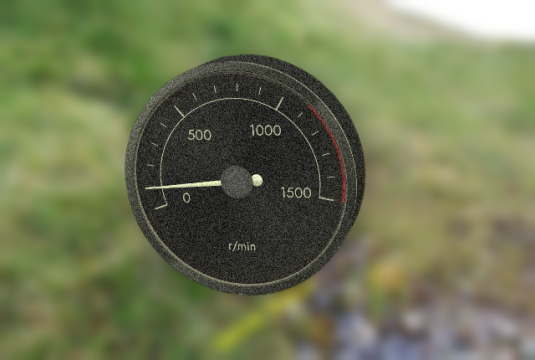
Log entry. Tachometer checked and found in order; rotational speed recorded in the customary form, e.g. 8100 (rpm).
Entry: 100 (rpm)
